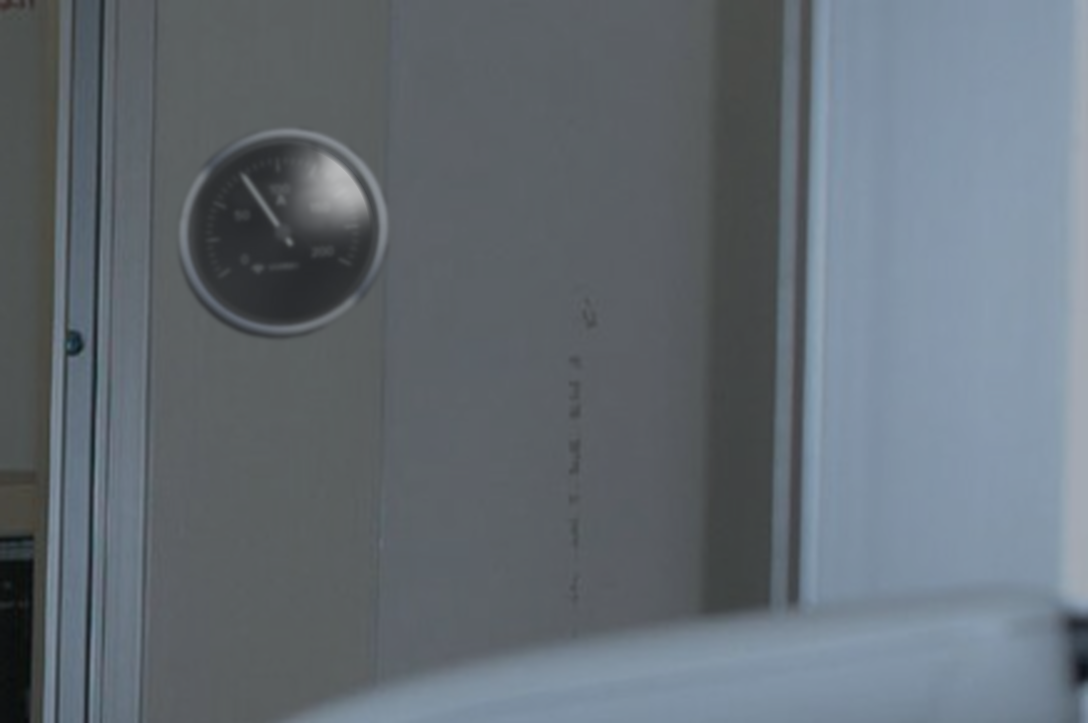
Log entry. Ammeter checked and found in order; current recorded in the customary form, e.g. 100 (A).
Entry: 75 (A)
